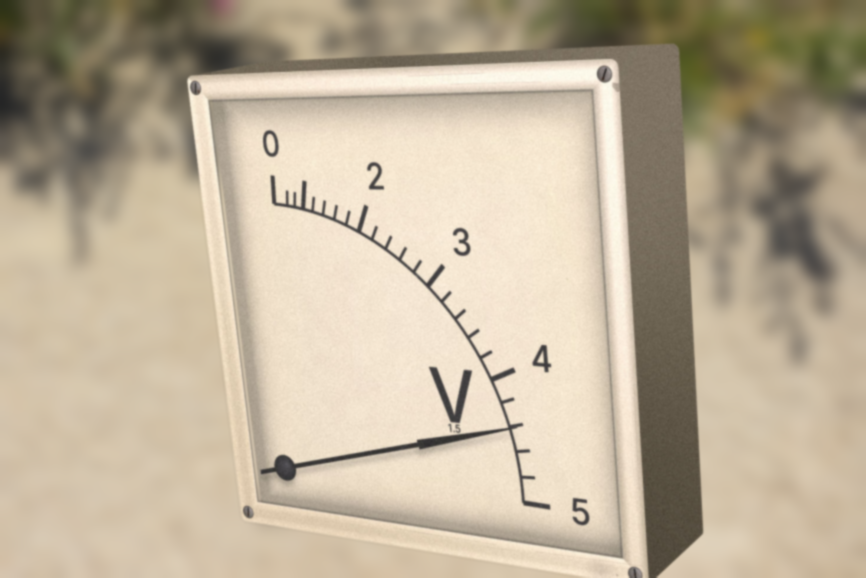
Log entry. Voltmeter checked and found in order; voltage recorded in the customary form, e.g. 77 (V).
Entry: 4.4 (V)
